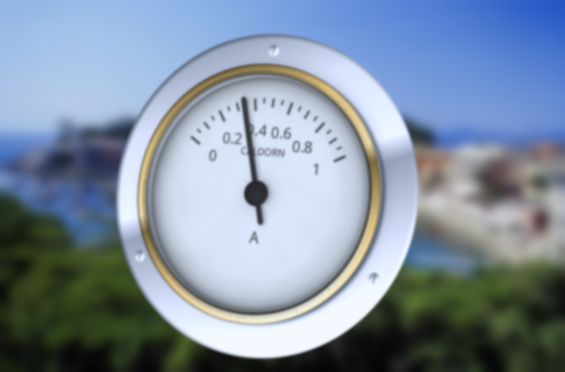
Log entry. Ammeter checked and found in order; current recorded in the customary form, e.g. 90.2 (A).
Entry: 0.35 (A)
